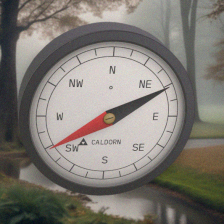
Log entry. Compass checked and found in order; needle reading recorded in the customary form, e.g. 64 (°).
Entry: 240 (°)
